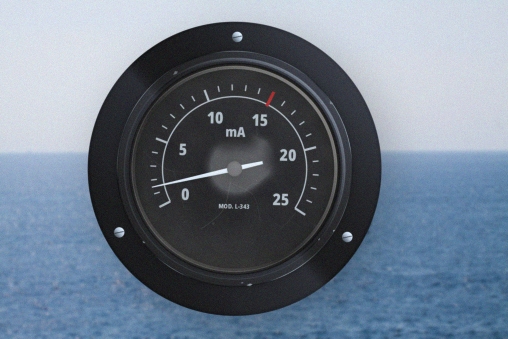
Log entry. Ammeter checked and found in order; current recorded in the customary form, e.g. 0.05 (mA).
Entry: 1.5 (mA)
